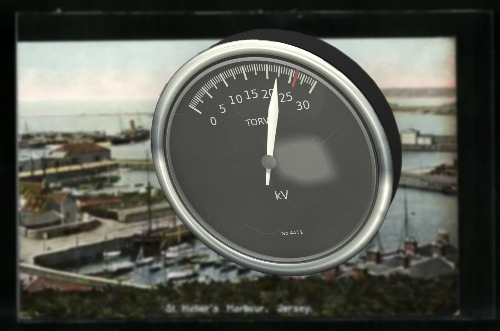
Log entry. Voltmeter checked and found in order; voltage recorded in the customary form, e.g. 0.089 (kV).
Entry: 22.5 (kV)
